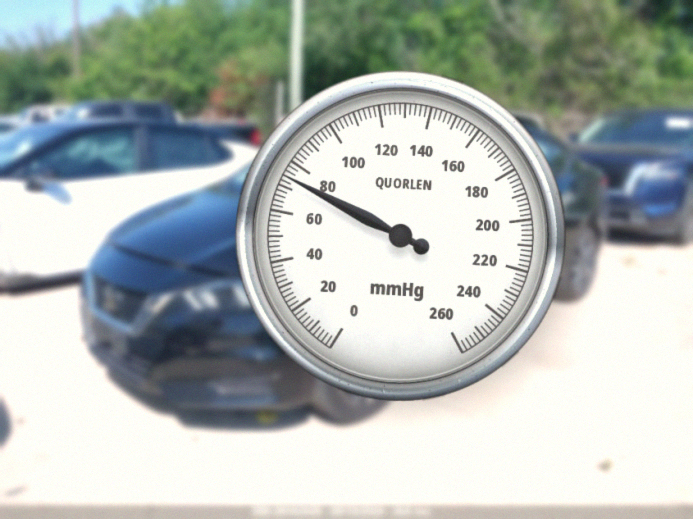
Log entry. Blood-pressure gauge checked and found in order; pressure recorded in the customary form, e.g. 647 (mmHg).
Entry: 74 (mmHg)
